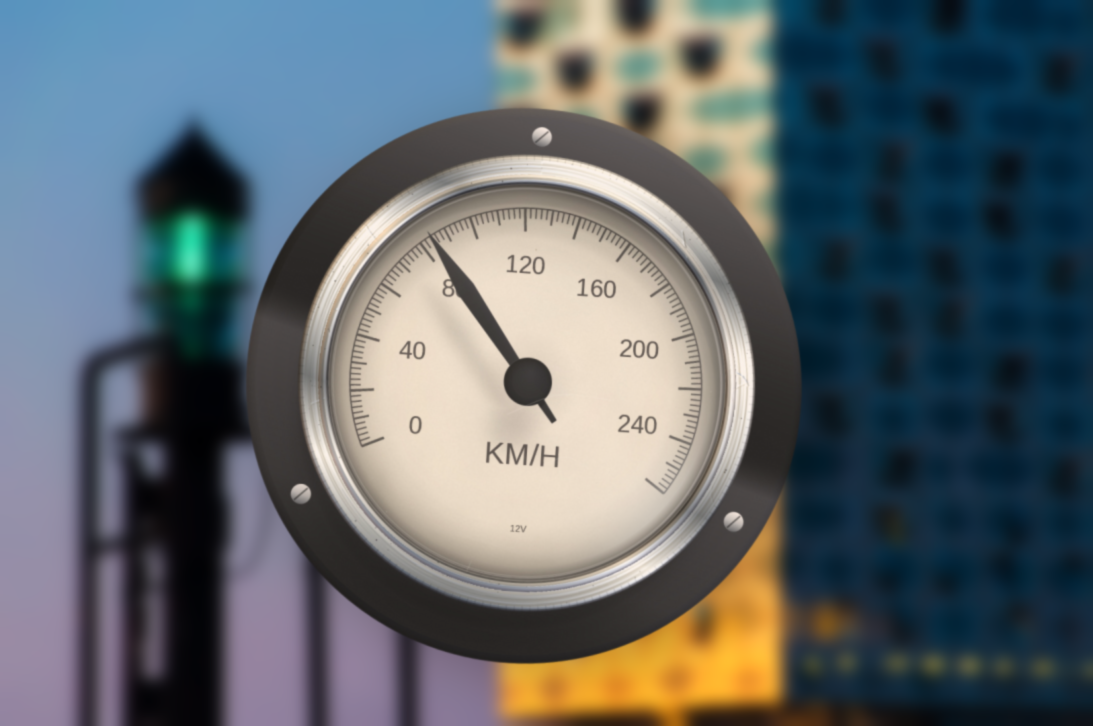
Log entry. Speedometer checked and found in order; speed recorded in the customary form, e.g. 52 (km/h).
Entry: 84 (km/h)
